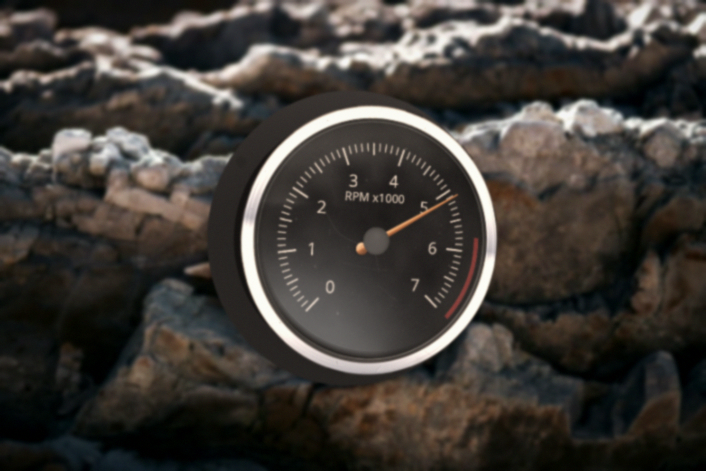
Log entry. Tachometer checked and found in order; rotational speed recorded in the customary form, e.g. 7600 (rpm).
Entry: 5100 (rpm)
